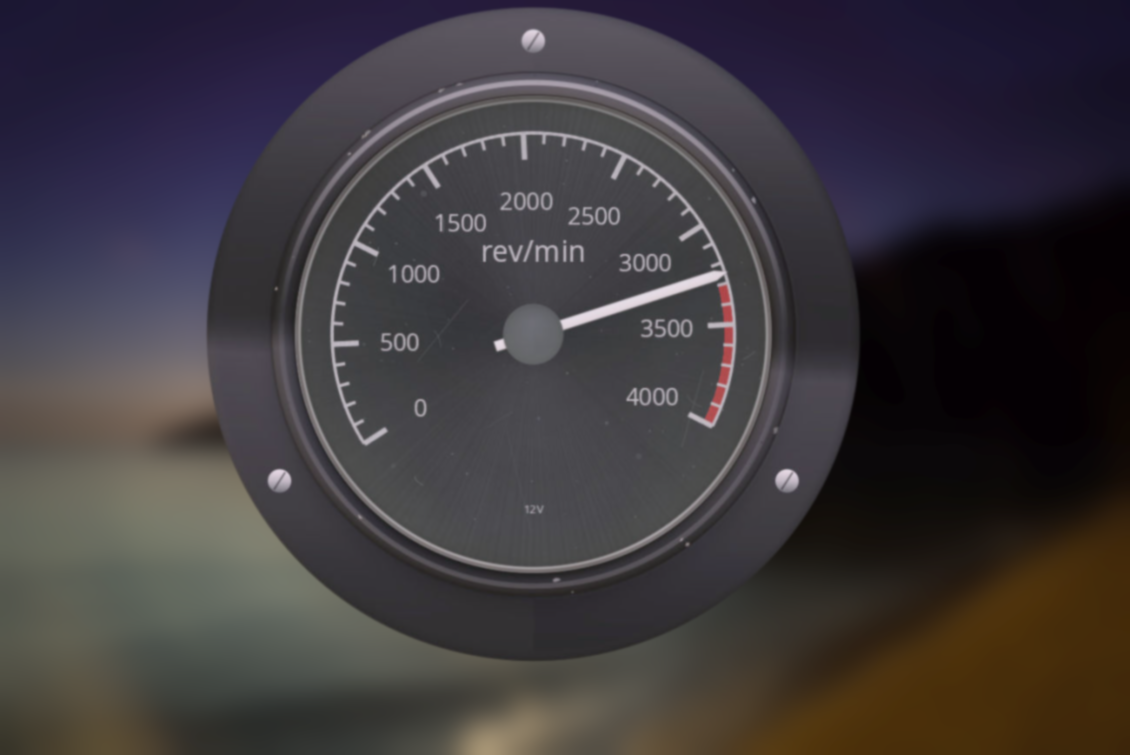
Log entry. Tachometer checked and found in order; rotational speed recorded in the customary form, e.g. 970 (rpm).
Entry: 3250 (rpm)
